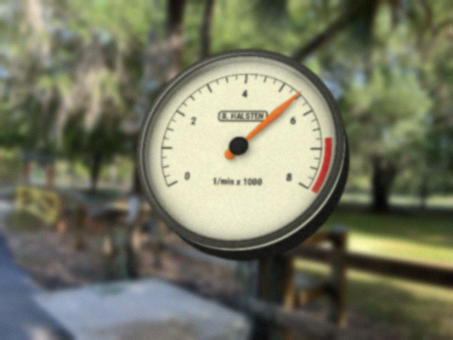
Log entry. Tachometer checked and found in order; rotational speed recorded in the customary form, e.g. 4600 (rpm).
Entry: 5500 (rpm)
